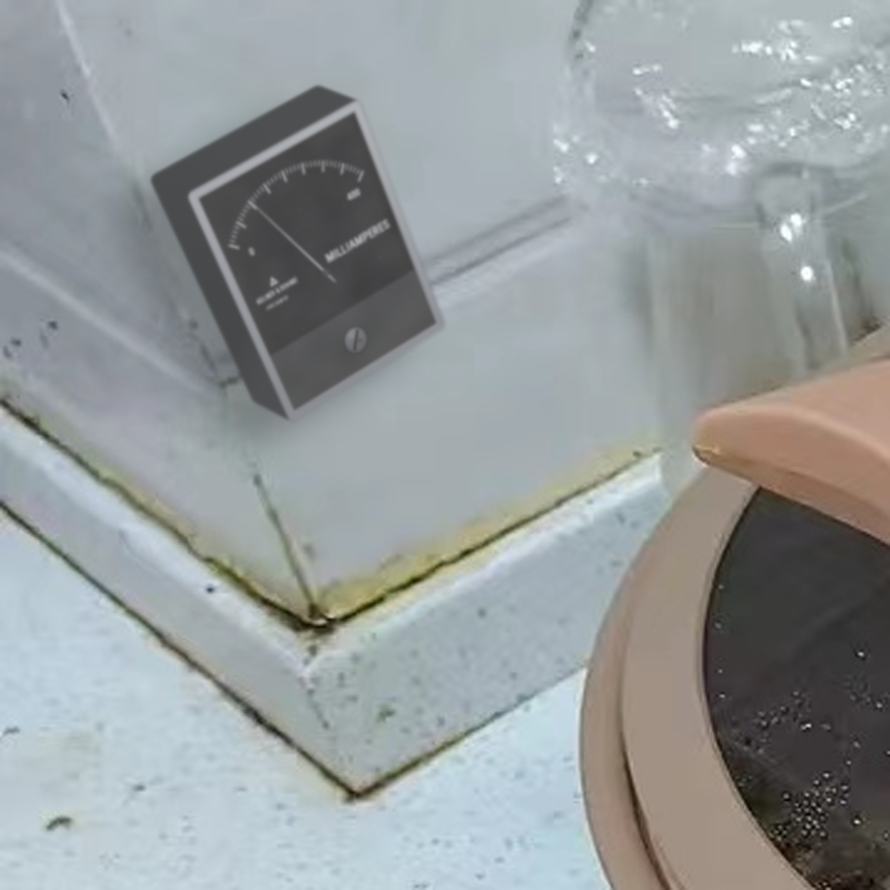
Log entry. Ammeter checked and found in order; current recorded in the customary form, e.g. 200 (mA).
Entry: 100 (mA)
